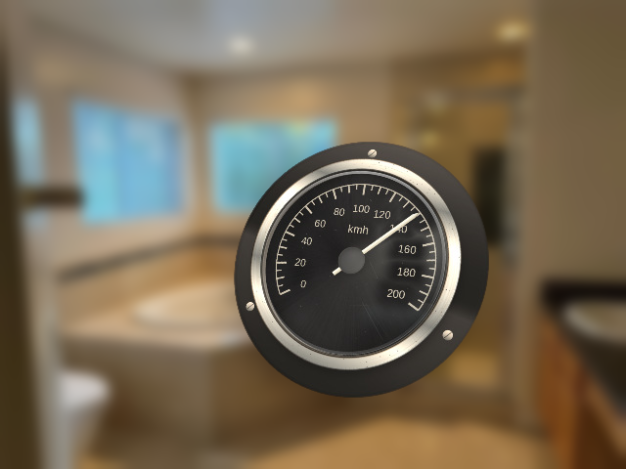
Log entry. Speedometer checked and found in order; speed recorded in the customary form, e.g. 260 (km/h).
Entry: 140 (km/h)
